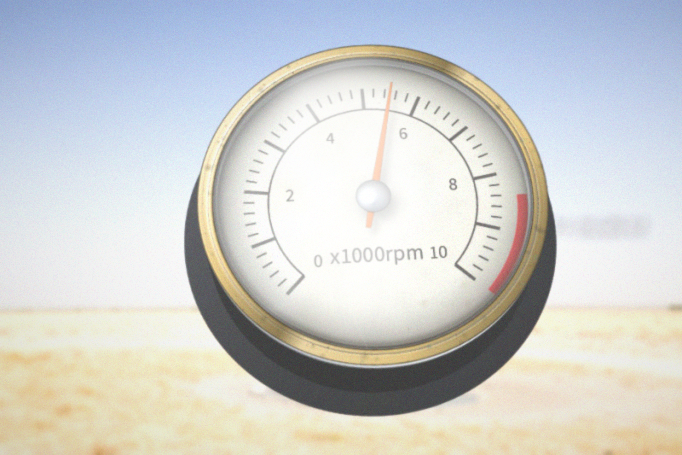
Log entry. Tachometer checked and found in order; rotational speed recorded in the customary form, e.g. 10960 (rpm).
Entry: 5500 (rpm)
